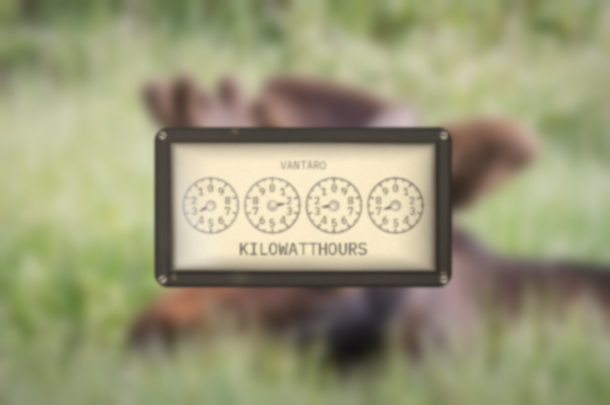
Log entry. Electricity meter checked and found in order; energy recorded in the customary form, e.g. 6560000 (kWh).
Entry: 3227 (kWh)
